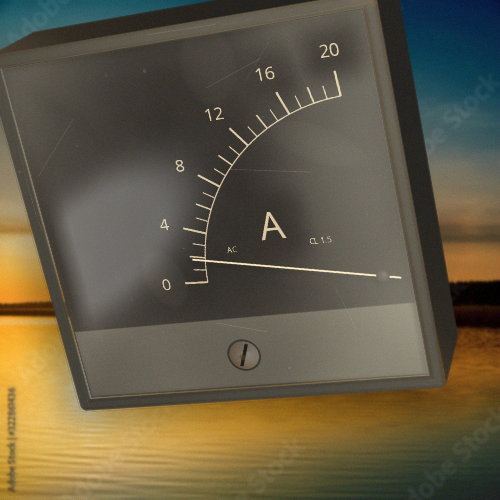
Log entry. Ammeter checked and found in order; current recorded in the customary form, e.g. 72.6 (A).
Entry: 2 (A)
